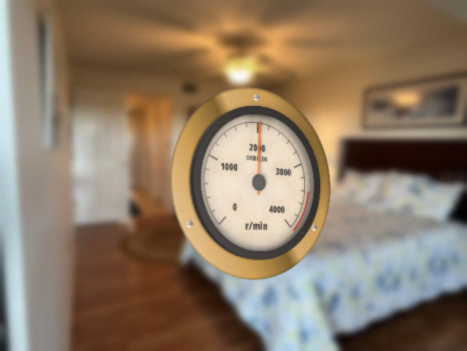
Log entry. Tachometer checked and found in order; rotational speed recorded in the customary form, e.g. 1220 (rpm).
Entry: 2000 (rpm)
